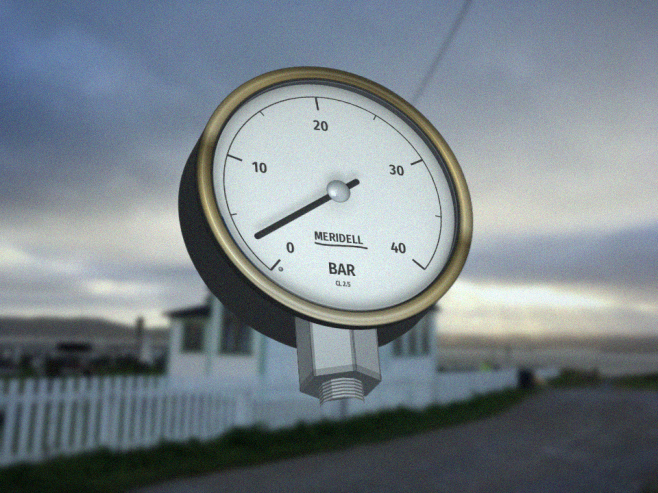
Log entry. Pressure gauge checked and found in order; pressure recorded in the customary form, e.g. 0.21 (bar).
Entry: 2.5 (bar)
